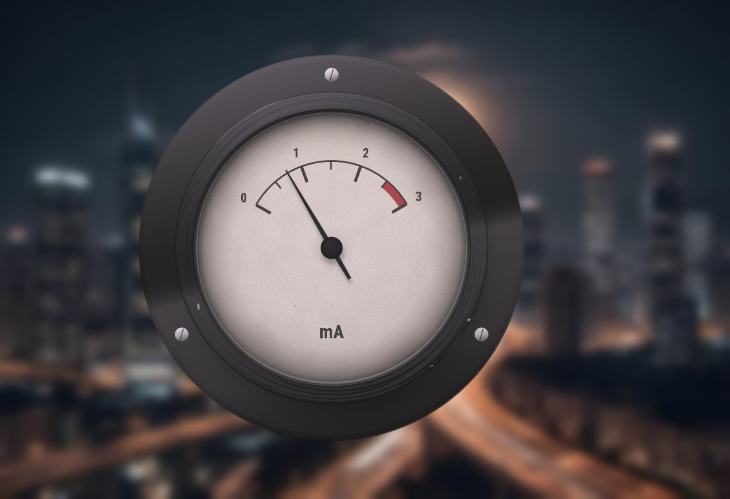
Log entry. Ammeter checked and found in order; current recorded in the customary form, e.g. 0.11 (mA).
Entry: 0.75 (mA)
